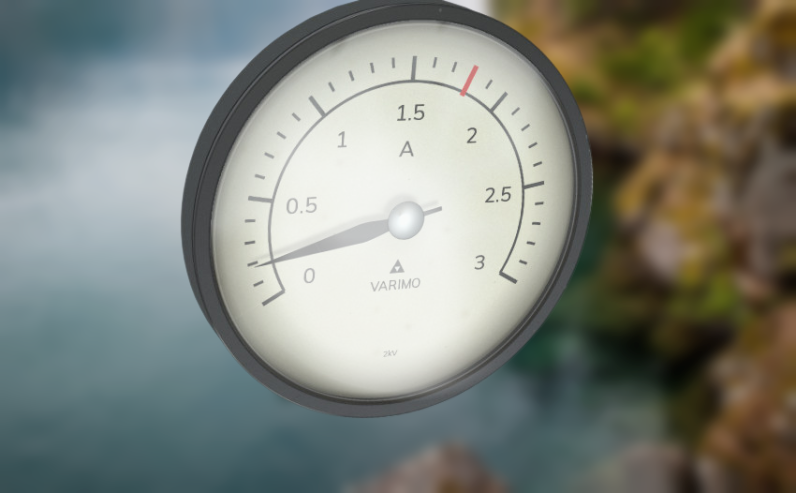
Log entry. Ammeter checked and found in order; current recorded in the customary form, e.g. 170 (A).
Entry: 0.2 (A)
